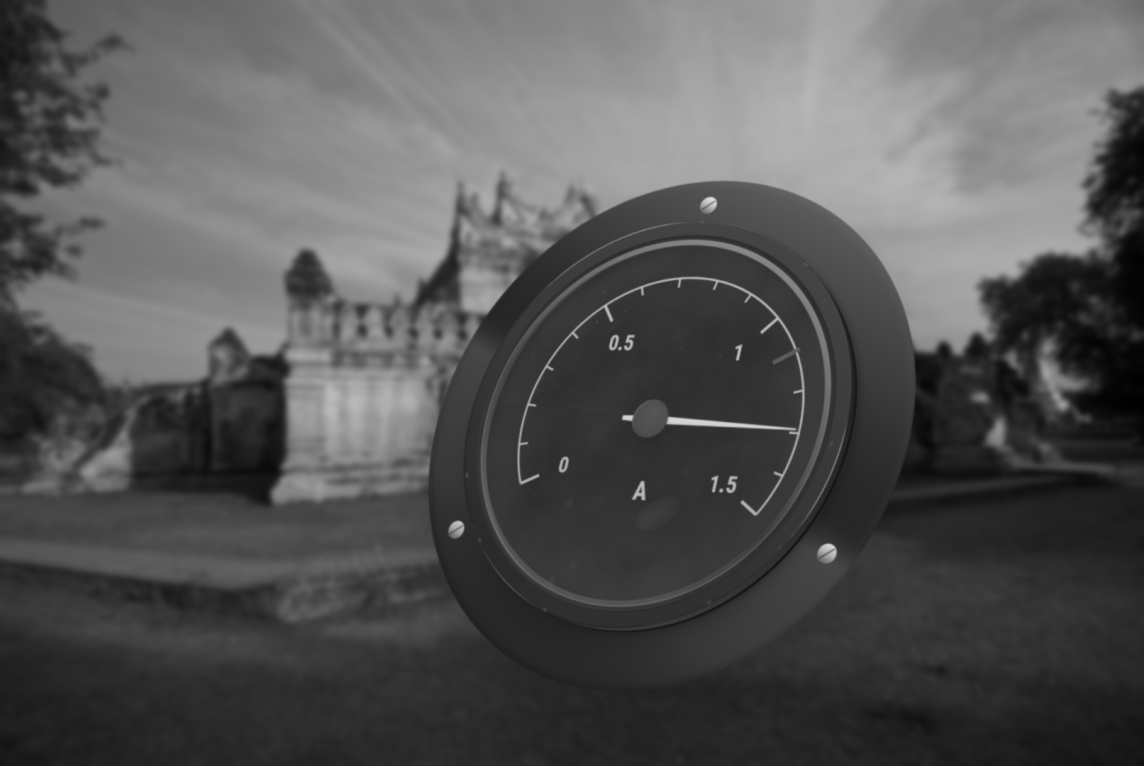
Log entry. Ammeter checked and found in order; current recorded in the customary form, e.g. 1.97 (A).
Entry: 1.3 (A)
